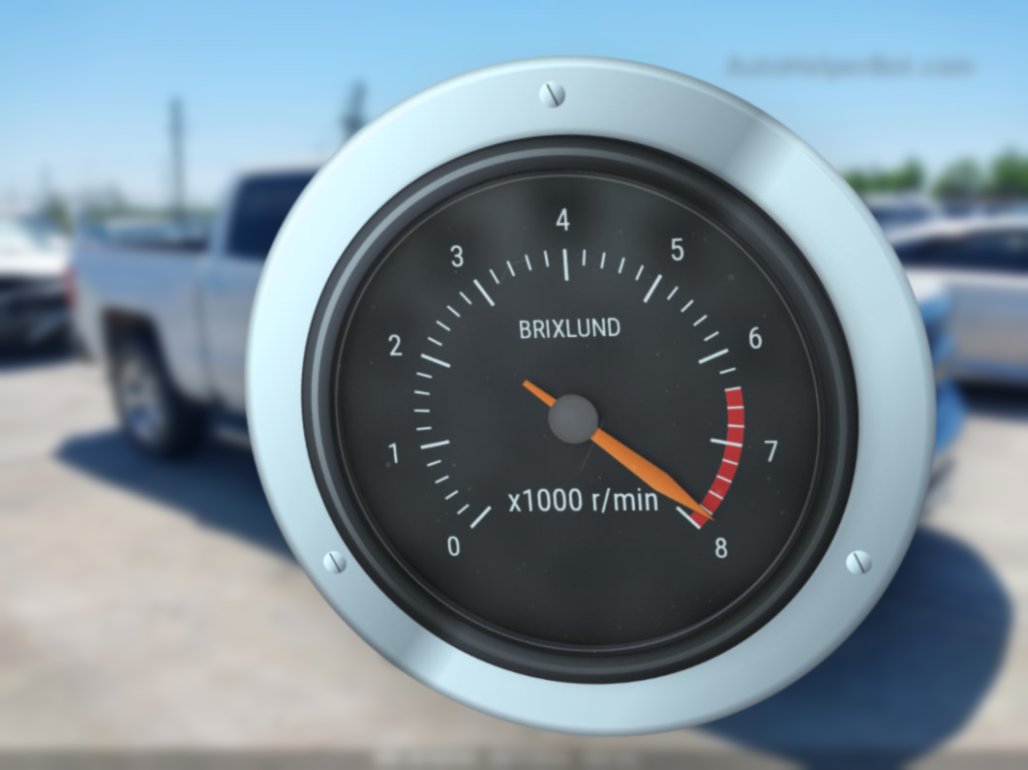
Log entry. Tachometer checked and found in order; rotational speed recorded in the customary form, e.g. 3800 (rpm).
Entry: 7800 (rpm)
